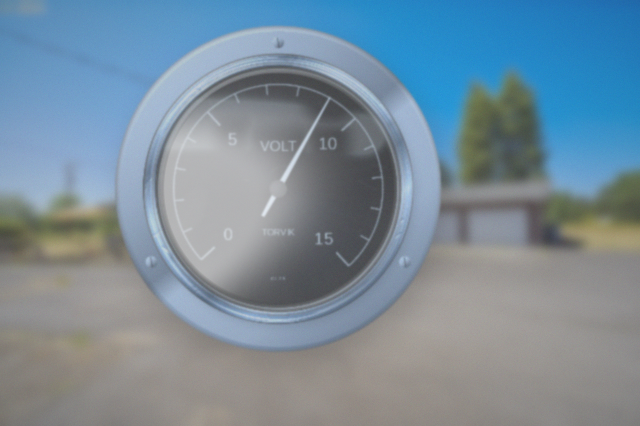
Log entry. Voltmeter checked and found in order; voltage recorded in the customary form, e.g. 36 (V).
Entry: 9 (V)
